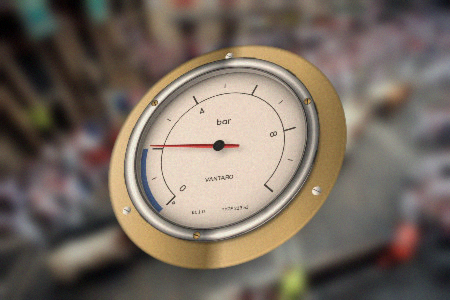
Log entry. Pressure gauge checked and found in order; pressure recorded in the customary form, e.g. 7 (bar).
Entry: 2 (bar)
